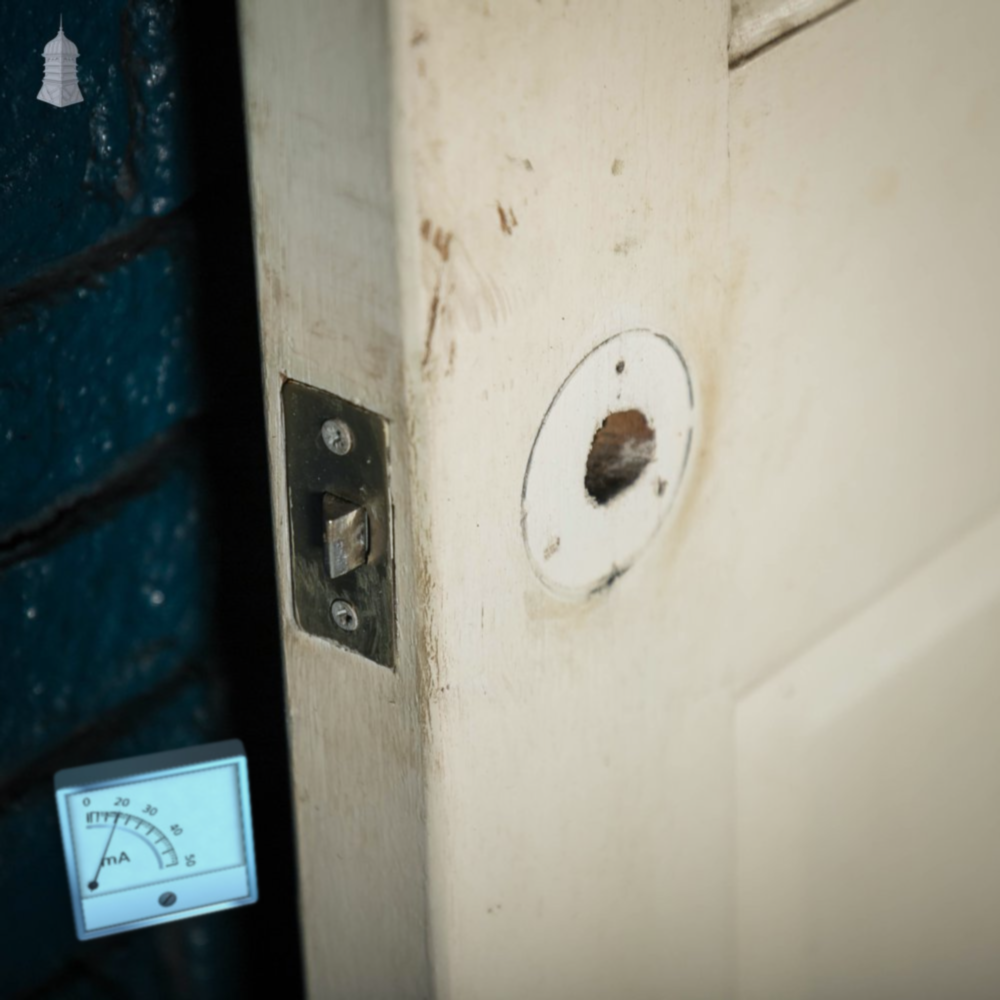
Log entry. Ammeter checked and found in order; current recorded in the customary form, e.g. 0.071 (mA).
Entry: 20 (mA)
